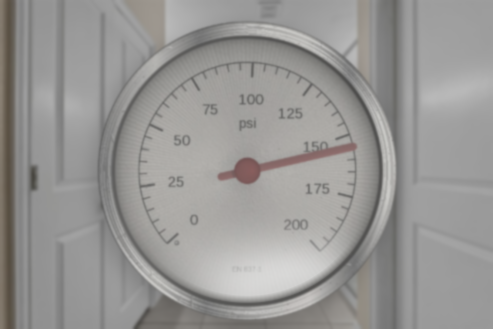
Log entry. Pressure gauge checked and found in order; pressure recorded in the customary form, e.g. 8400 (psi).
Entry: 155 (psi)
